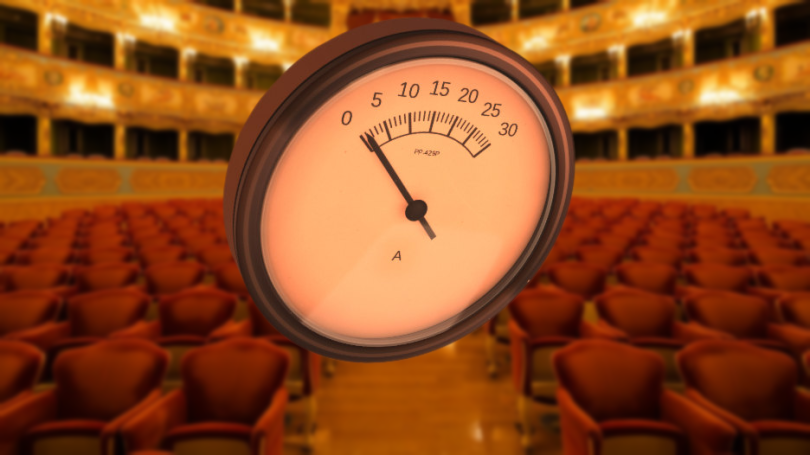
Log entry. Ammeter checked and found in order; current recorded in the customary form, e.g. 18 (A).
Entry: 1 (A)
